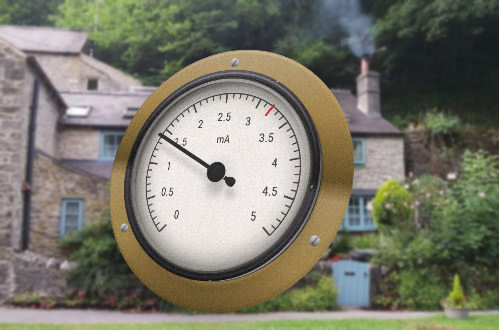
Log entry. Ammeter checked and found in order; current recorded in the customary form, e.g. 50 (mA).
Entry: 1.4 (mA)
